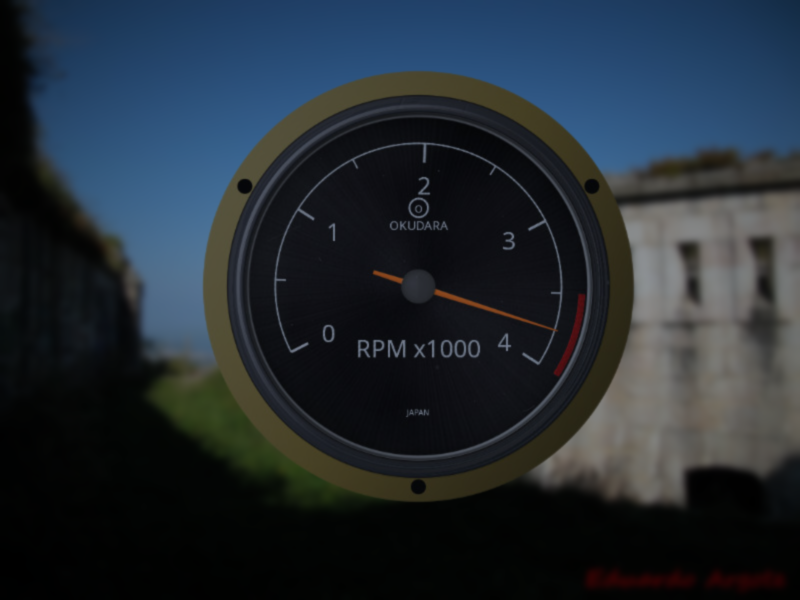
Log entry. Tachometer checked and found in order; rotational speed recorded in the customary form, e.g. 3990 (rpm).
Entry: 3750 (rpm)
